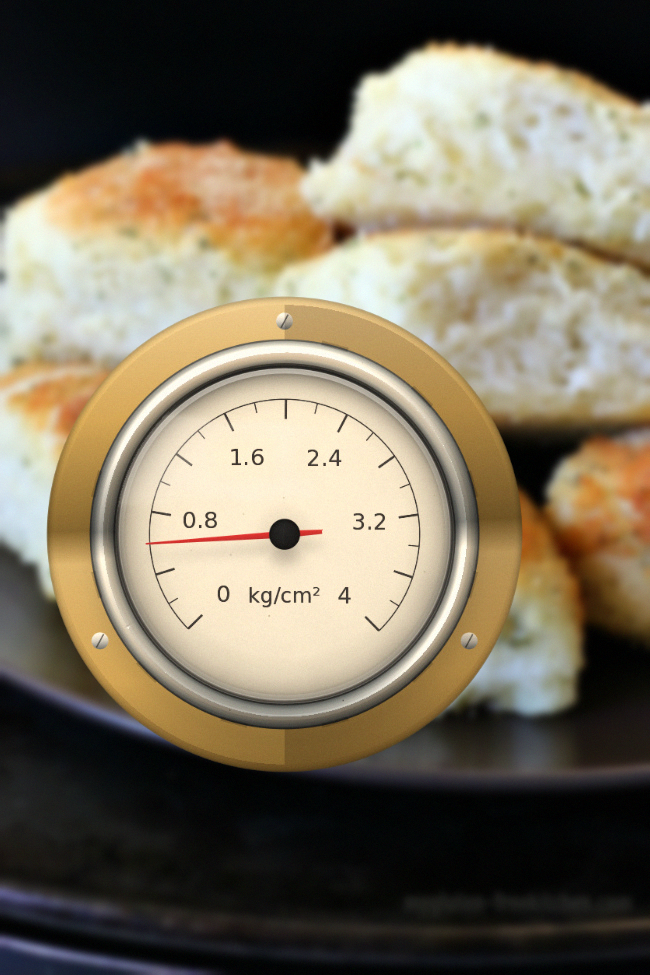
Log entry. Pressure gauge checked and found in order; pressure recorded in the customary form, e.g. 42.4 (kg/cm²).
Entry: 0.6 (kg/cm²)
